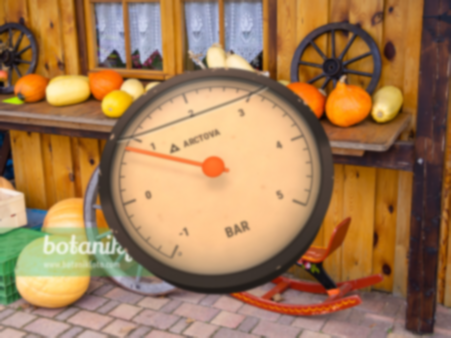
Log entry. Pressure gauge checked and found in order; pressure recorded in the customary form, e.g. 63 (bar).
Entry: 0.8 (bar)
